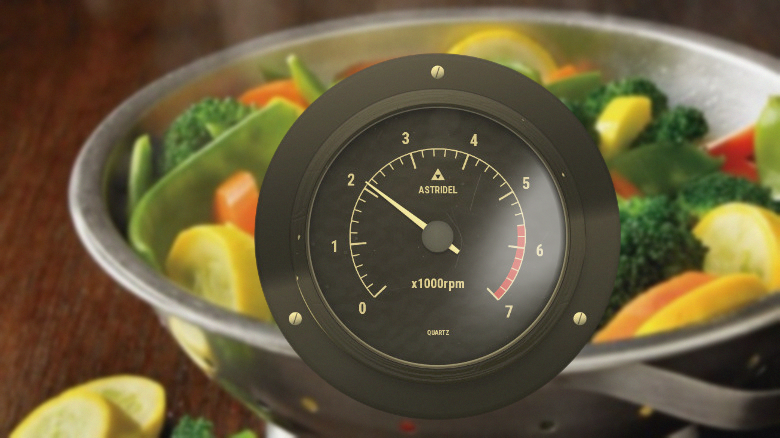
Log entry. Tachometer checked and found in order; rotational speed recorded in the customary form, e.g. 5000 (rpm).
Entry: 2100 (rpm)
